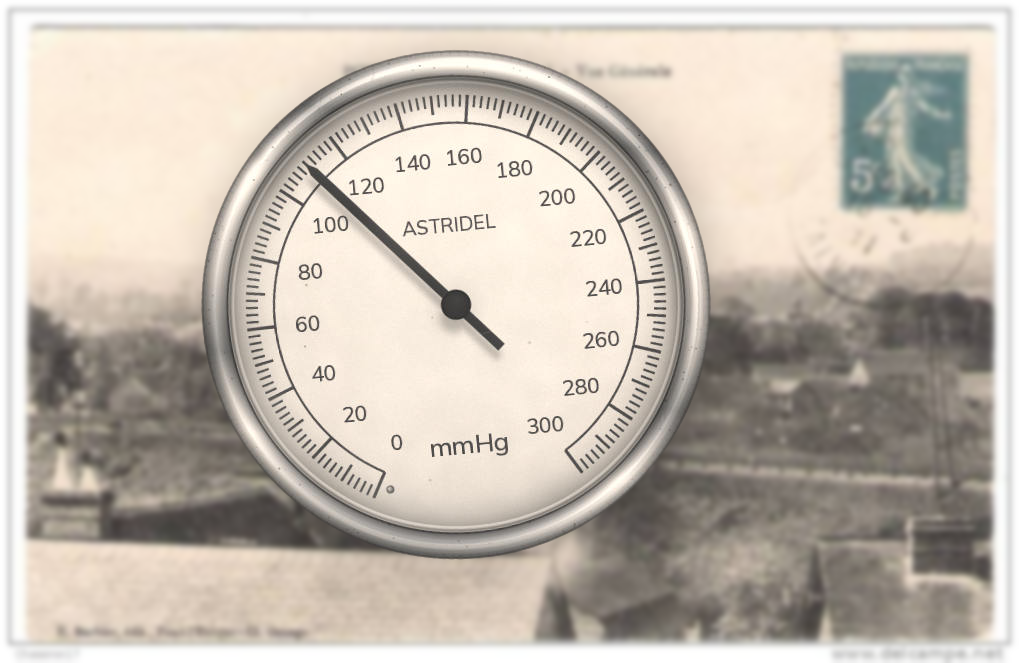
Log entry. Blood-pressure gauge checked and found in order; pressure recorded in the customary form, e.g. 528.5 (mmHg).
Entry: 110 (mmHg)
